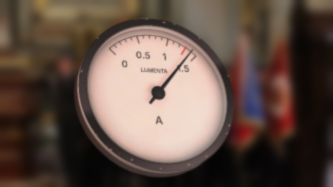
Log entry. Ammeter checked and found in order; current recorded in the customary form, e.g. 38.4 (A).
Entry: 1.4 (A)
